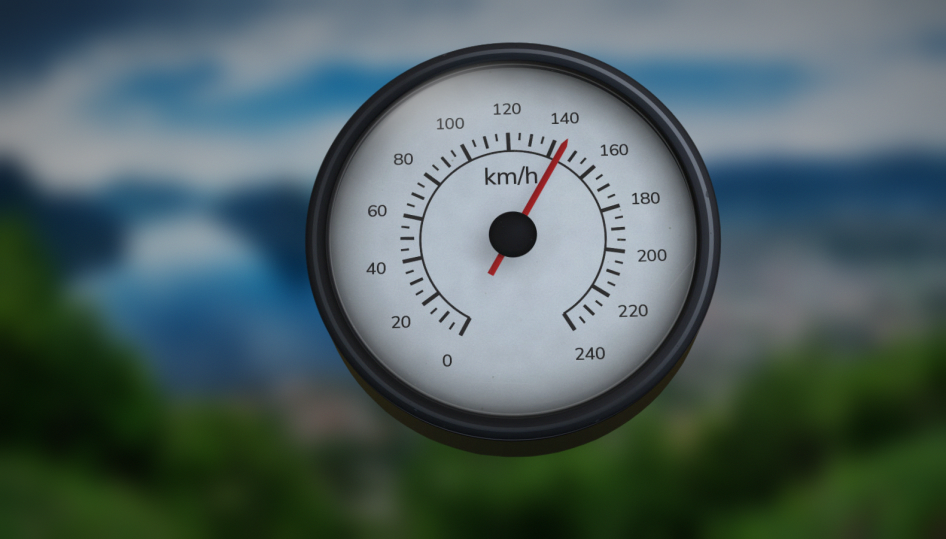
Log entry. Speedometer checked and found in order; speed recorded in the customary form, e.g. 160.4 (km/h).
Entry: 145 (km/h)
